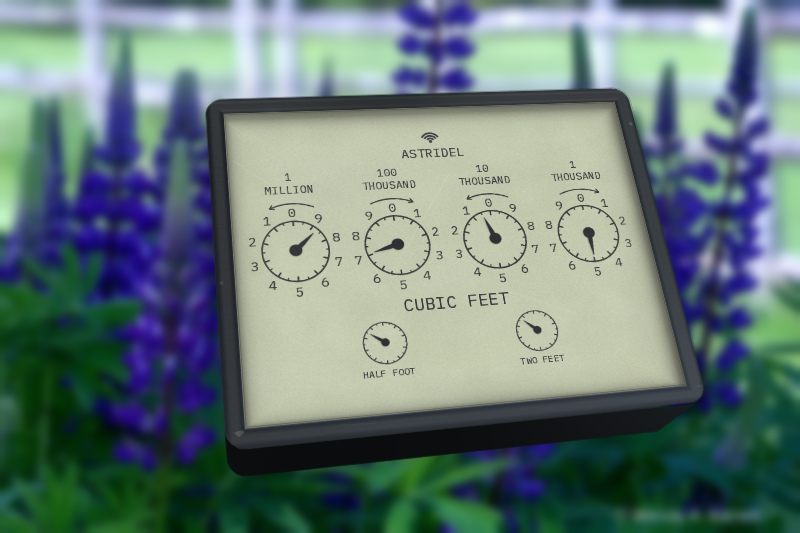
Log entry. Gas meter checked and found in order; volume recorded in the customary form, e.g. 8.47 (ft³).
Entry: 870500 (ft³)
